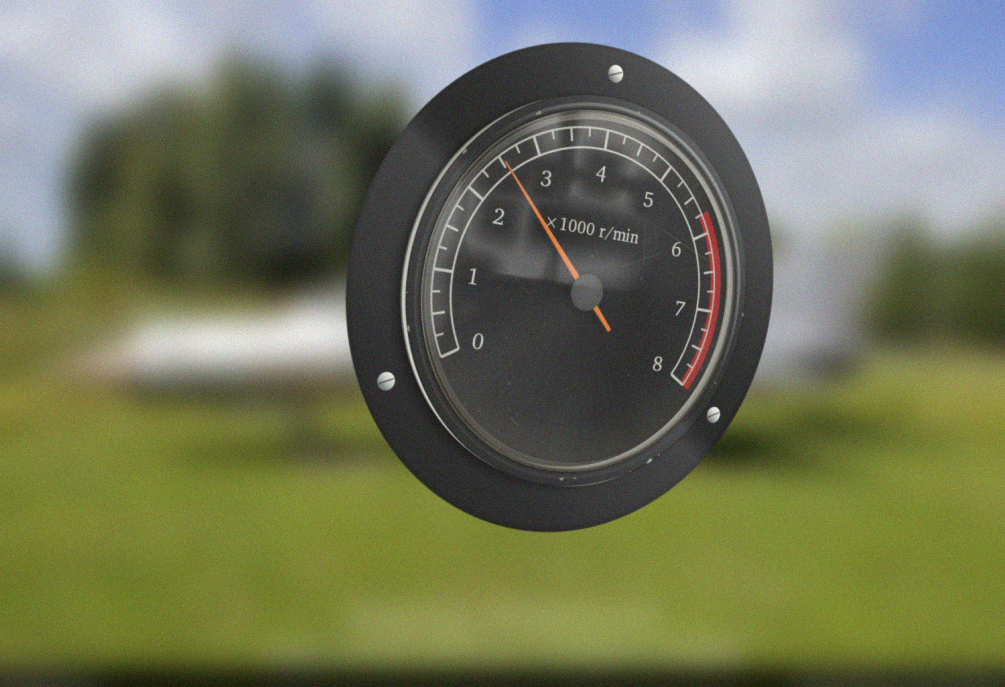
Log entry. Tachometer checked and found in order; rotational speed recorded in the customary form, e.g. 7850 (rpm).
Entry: 2500 (rpm)
